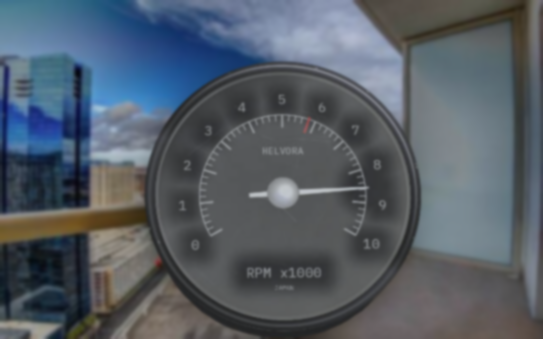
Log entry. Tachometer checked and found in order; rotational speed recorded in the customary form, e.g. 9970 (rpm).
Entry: 8600 (rpm)
